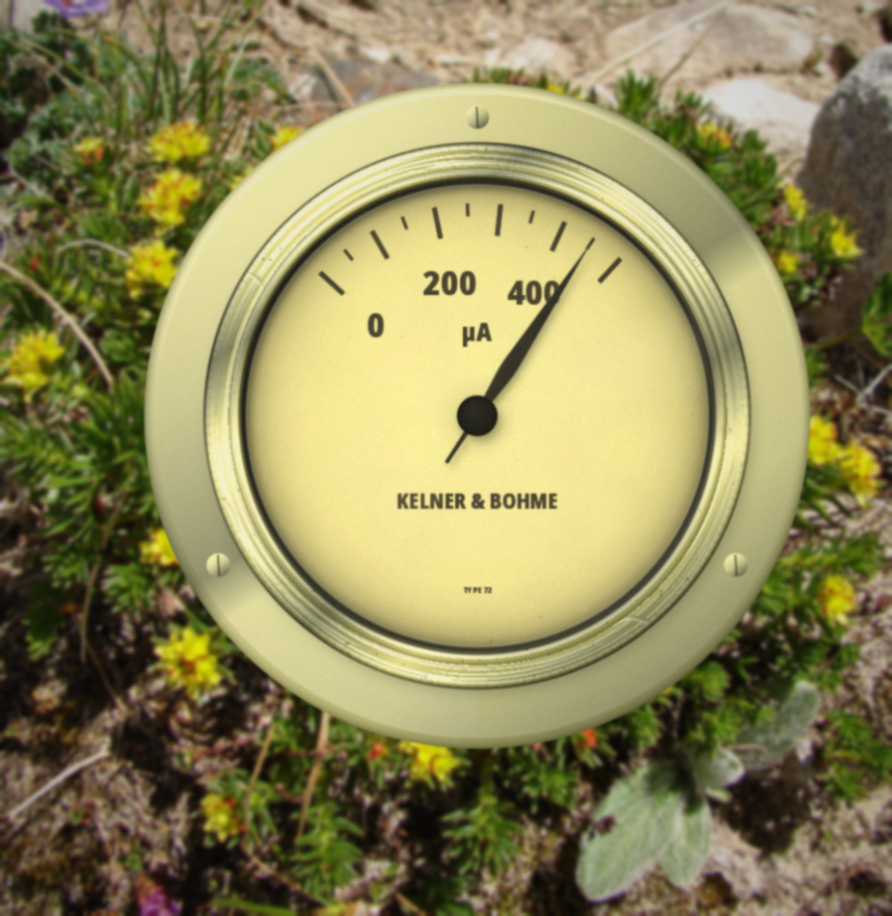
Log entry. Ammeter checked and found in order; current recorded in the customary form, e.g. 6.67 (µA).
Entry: 450 (µA)
